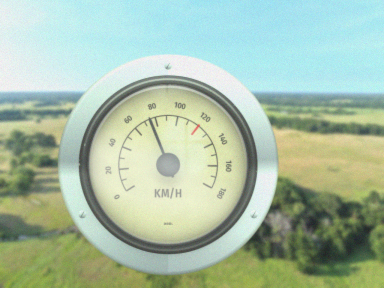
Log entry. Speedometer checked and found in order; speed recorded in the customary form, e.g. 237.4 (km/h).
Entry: 75 (km/h)
